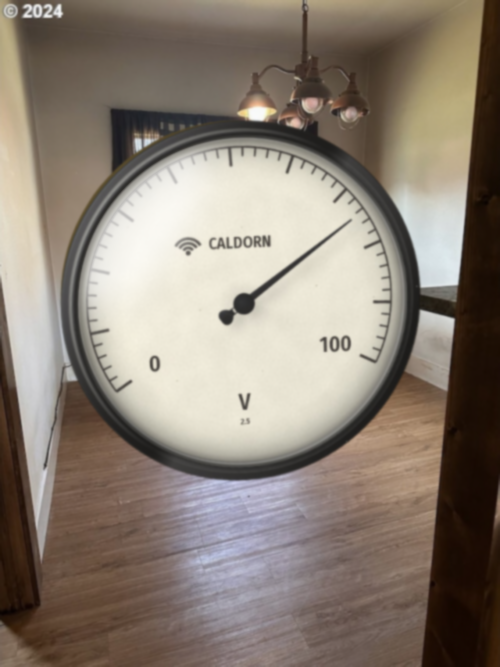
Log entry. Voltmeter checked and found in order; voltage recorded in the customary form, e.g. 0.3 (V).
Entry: 74 (V)
